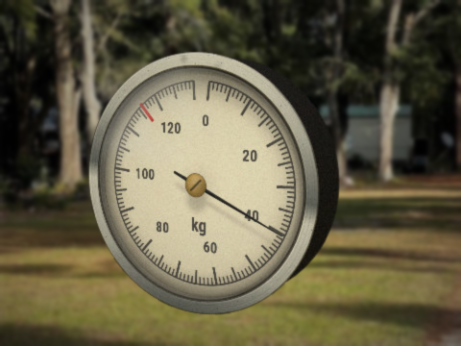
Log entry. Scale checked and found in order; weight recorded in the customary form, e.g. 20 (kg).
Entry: 40 (kg)
